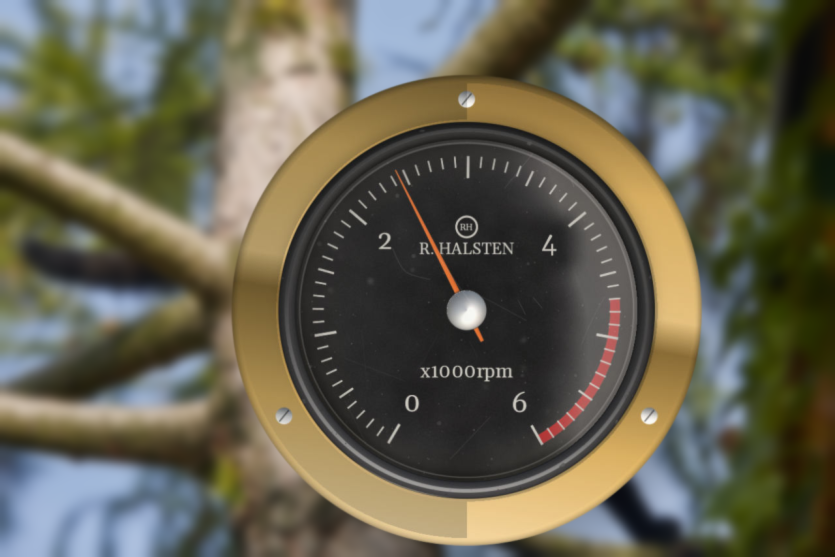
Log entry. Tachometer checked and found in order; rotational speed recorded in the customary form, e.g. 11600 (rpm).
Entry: 2450 (rpm)
